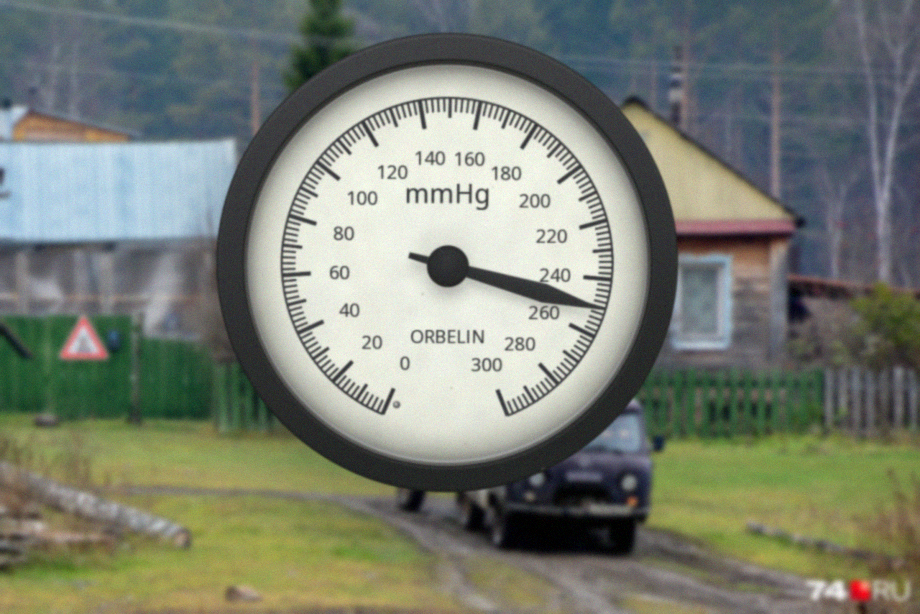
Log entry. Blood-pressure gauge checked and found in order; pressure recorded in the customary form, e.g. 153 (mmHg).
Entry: 250 (mmHg)
